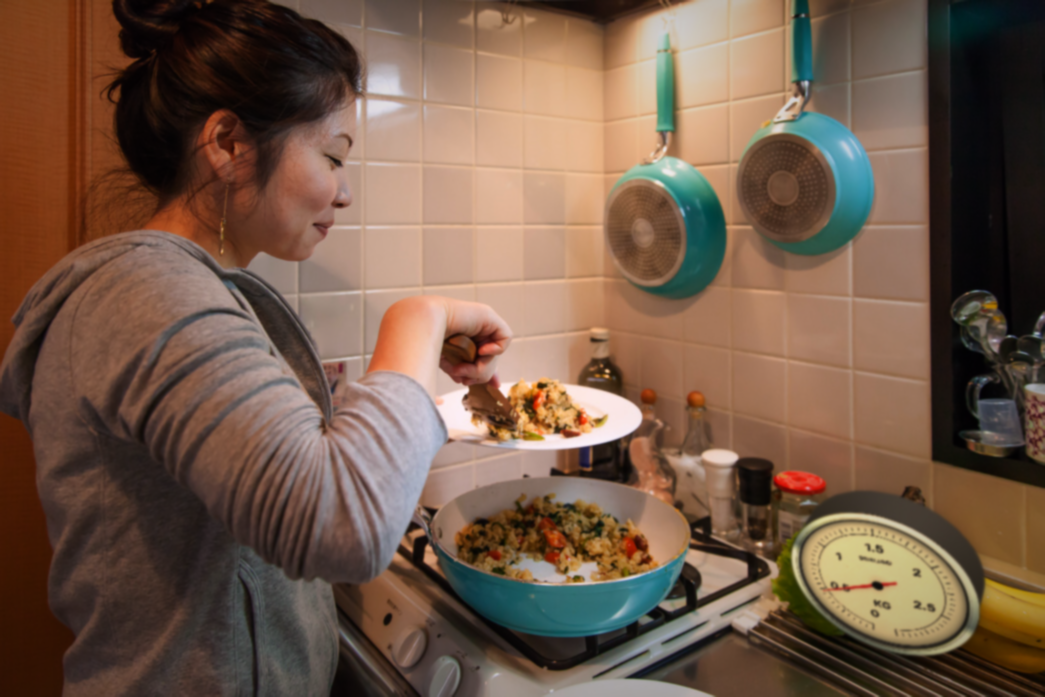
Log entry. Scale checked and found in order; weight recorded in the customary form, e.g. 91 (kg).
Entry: 0.5 (kg)
